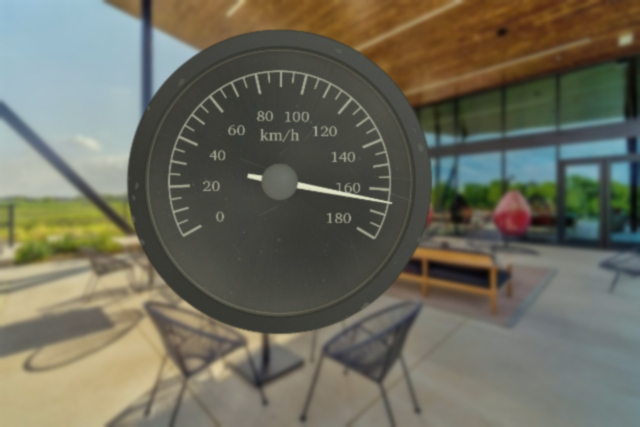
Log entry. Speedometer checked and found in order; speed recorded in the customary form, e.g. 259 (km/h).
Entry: 165 (km/h)
